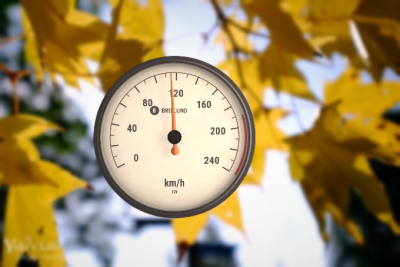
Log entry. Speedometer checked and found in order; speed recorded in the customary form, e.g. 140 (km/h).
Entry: 115 (km/h)
